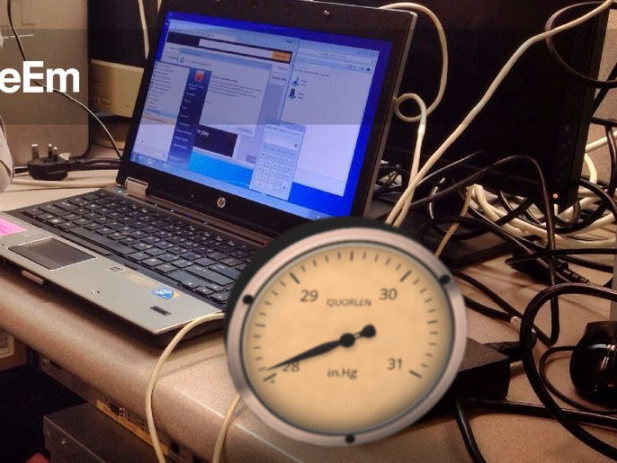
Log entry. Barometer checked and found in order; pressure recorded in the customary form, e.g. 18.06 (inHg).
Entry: 28.1 (inHg)
